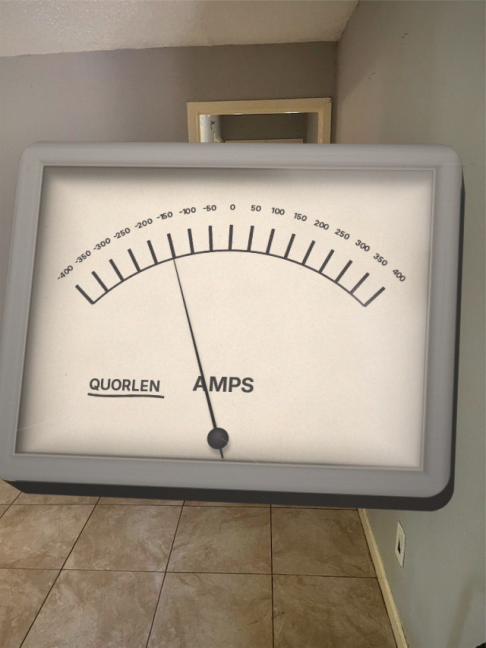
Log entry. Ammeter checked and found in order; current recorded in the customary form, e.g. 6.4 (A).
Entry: -150 (A)
